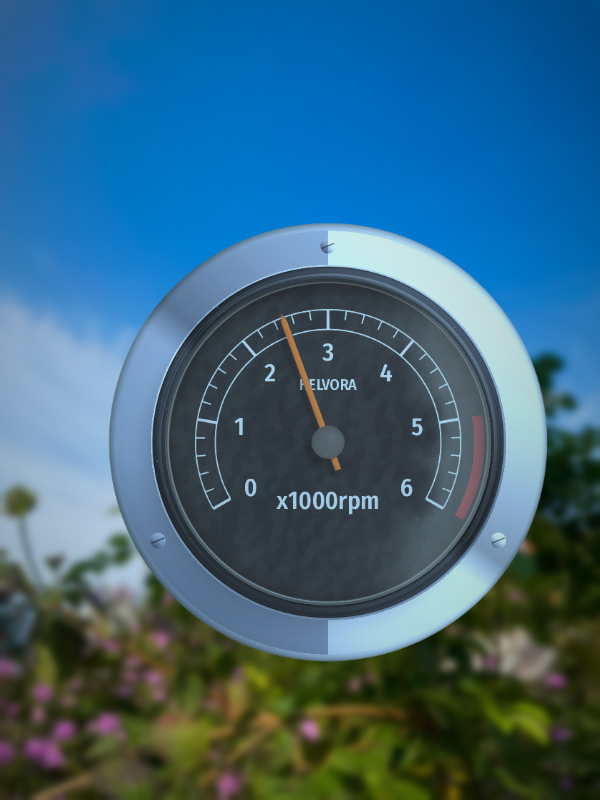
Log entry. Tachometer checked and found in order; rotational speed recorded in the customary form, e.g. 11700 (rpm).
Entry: 2500 (rpm)
